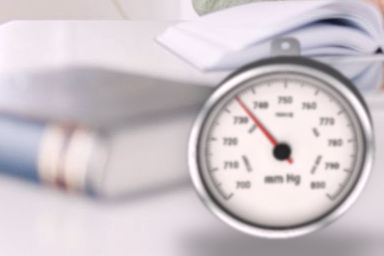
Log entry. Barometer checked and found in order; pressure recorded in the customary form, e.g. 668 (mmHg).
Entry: 735 (mmHg)
